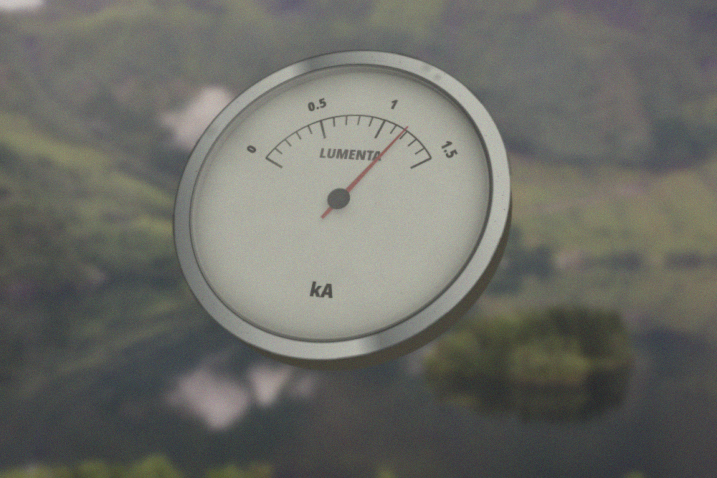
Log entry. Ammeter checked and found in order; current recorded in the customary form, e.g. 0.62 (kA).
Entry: 1.2 (kA)
